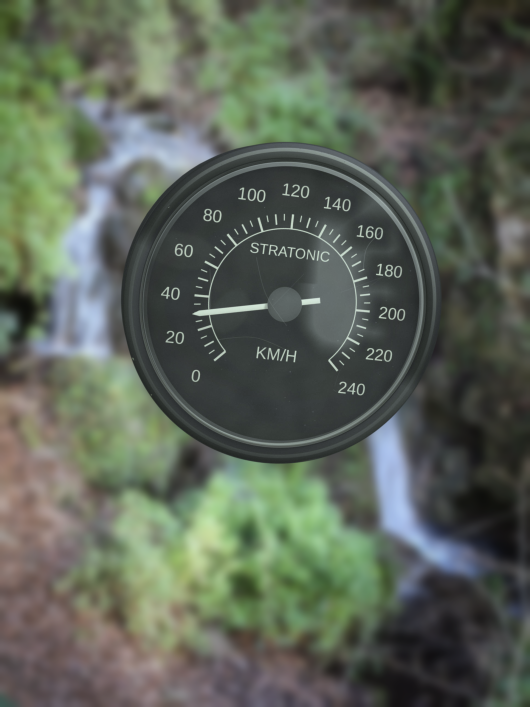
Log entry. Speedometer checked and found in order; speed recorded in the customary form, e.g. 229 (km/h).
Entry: 30 (km/h)
